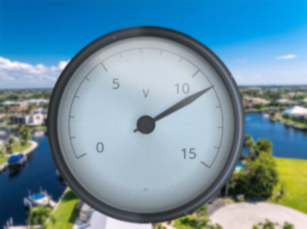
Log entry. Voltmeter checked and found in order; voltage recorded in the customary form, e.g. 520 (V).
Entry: 11 (V)
